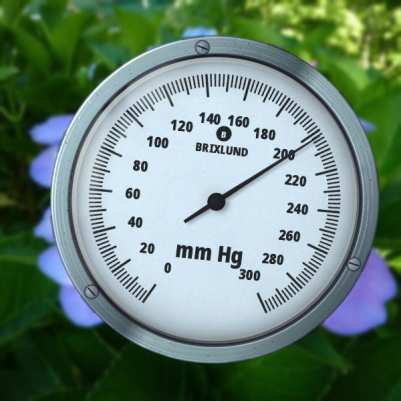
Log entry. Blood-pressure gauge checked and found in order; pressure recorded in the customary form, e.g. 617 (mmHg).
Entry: 202 (mmHg)
